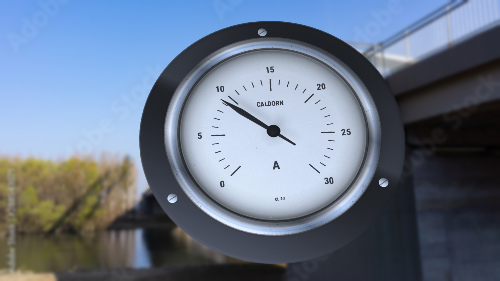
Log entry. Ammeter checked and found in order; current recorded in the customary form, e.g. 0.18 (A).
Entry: 9 (A)
